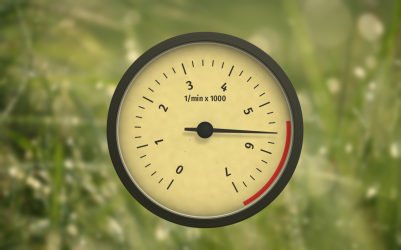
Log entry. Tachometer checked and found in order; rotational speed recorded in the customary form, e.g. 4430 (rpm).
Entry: 5600 (rpm)
